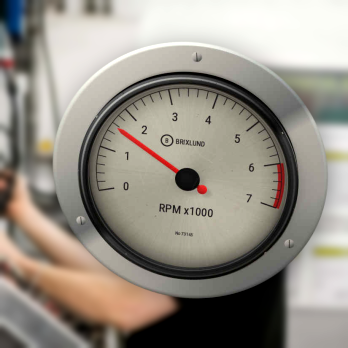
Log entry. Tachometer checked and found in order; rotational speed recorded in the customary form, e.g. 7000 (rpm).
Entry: 1600 (rpm)
